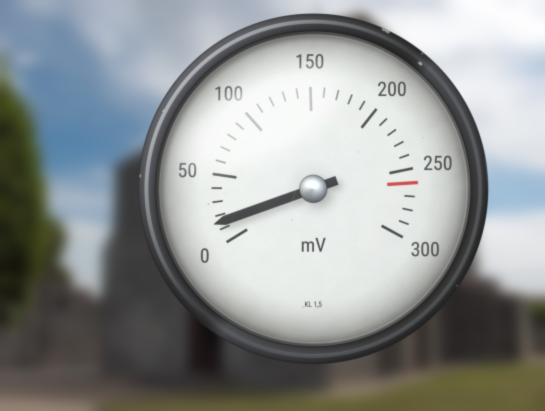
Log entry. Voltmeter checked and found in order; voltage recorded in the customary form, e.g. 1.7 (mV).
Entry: 15 (mV)
